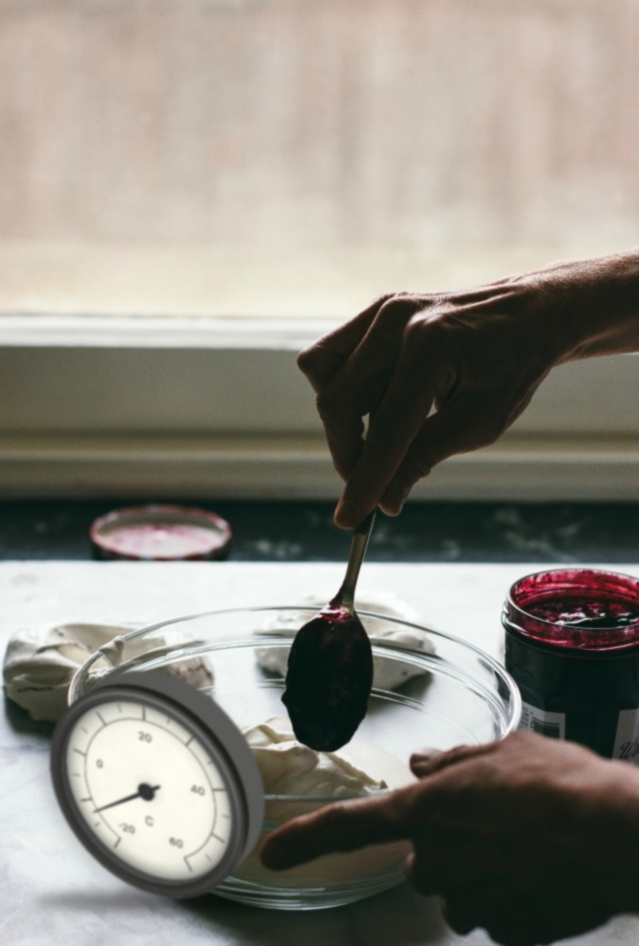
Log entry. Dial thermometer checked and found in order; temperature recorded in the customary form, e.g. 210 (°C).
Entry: -12.5 (°C)
